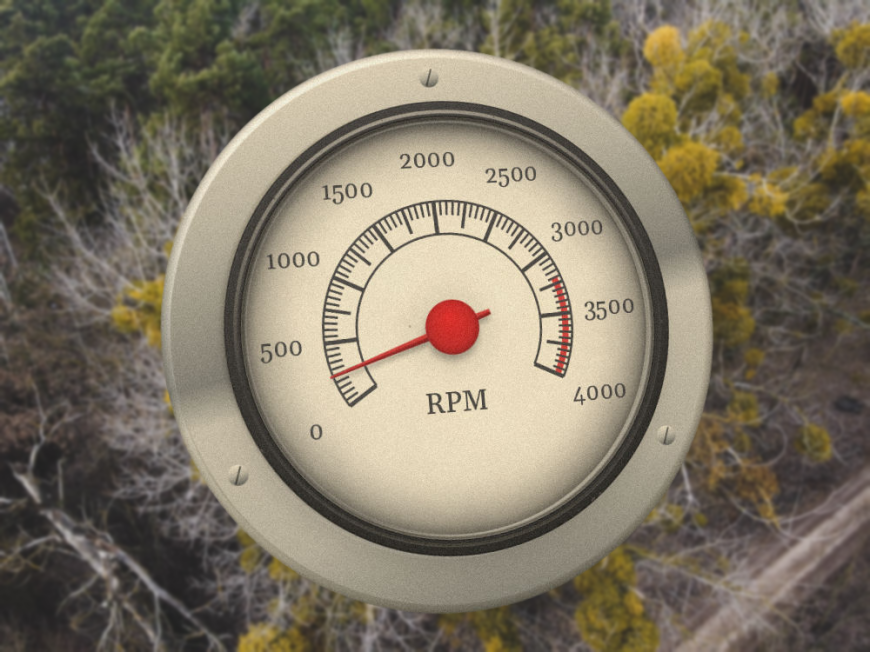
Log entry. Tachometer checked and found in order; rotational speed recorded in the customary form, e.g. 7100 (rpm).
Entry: 250 (rpm)
